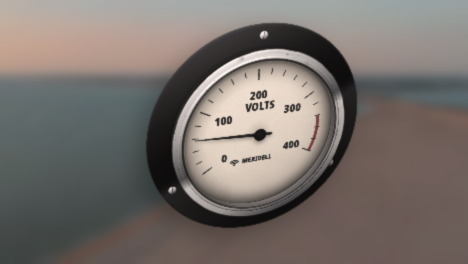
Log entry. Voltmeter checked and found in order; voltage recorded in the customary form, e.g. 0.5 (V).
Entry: 60 (V)
